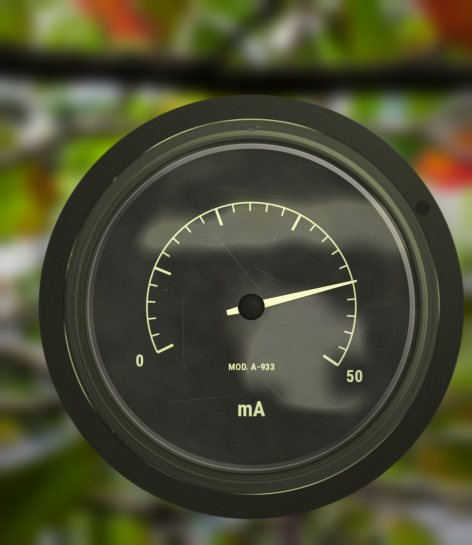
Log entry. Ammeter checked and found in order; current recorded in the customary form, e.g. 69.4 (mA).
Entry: 40 (mA)
